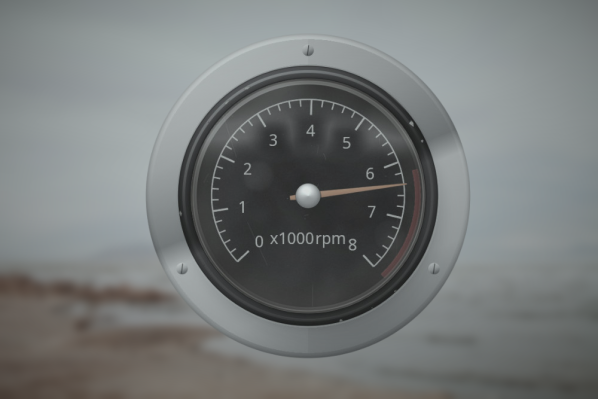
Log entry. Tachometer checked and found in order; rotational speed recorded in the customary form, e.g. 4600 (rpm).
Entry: 6400 (rpm)
